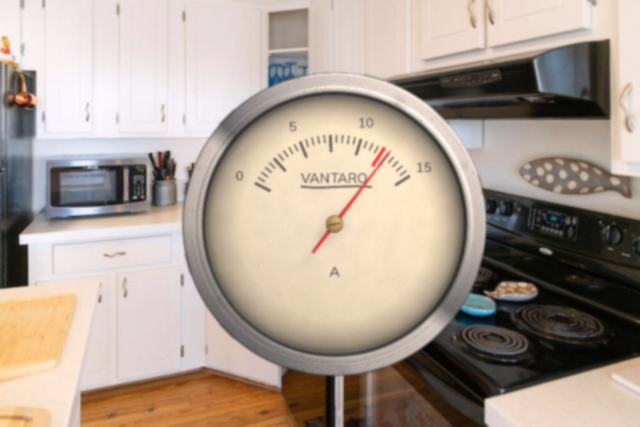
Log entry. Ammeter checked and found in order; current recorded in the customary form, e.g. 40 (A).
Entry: 12.5 (A)
